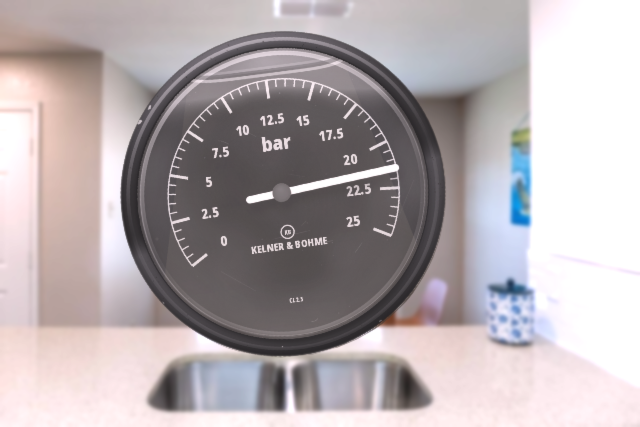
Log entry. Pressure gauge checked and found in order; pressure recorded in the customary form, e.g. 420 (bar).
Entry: 21.5 (bar)
